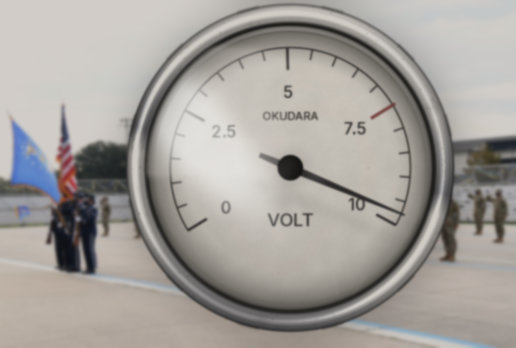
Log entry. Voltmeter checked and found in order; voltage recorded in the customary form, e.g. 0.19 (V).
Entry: 9.75 (V)
